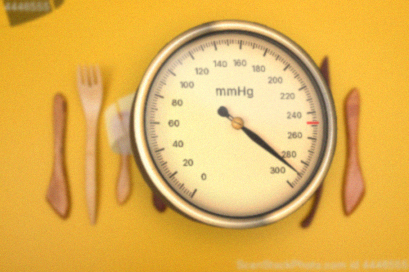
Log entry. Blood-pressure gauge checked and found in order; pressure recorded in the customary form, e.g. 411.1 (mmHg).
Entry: 290 (mmHg)
